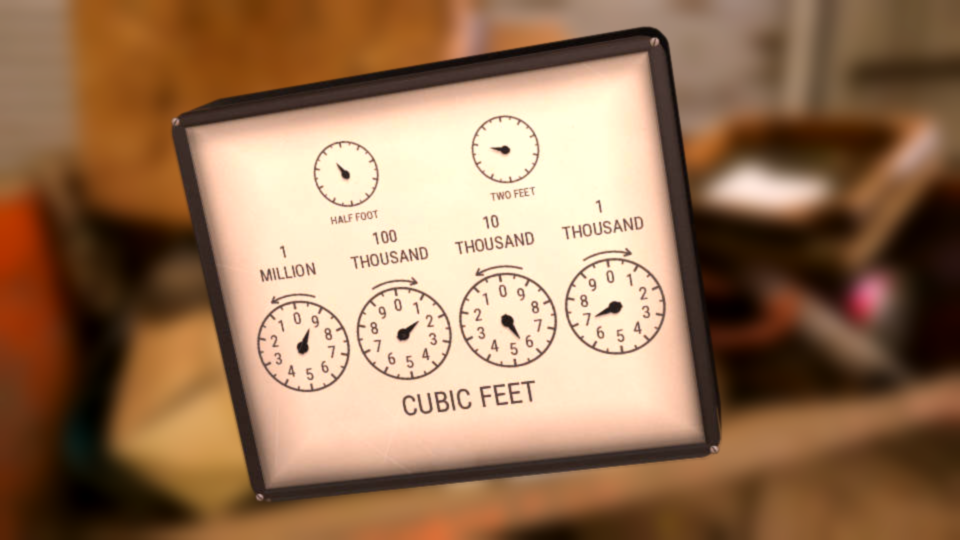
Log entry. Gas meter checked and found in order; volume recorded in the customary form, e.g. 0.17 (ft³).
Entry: 915700 (ft³)
